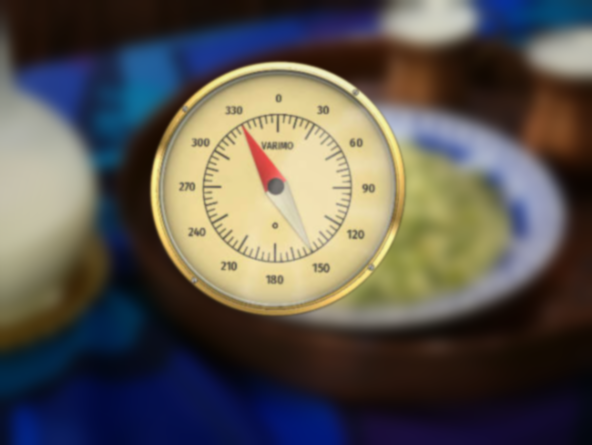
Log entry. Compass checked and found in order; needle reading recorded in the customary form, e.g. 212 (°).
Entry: 330 (°)
